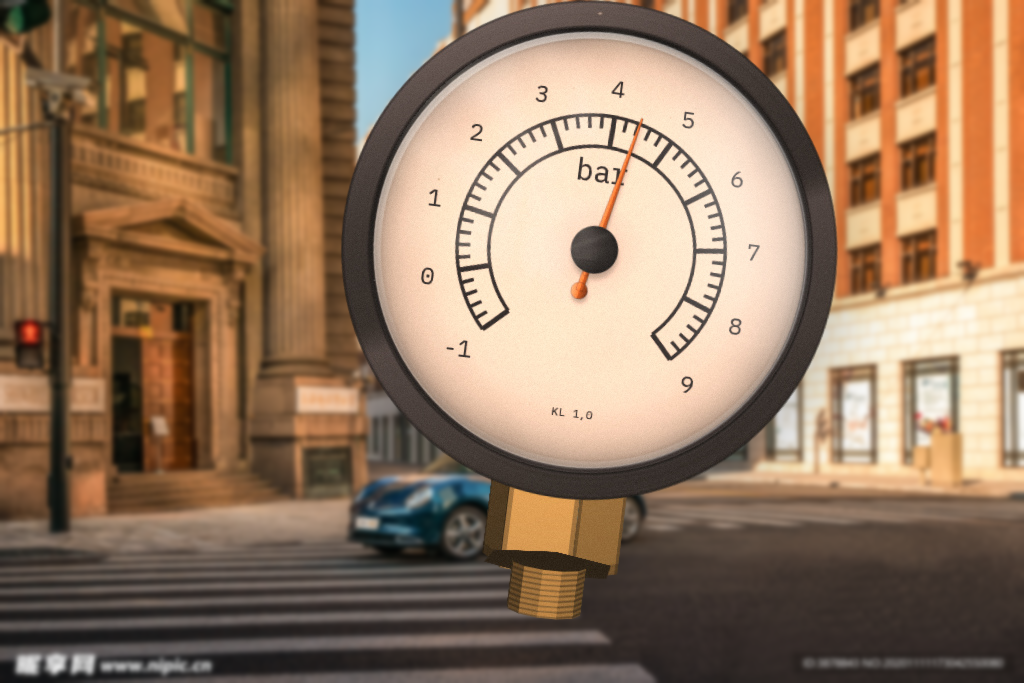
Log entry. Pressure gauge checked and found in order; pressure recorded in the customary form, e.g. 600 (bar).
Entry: 4.4 (bar)
